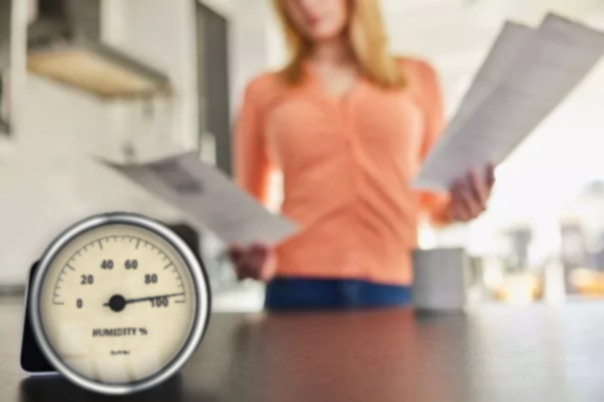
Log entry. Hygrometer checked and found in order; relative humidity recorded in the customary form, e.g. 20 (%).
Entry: 96 (%)
